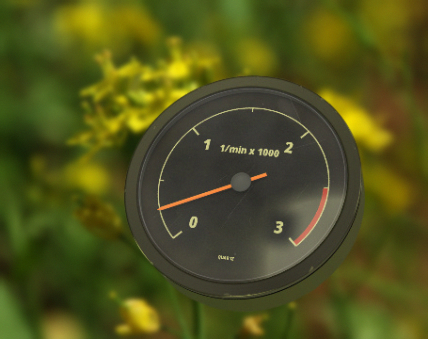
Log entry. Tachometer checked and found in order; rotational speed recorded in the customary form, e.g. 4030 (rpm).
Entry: 250 (rpm)
